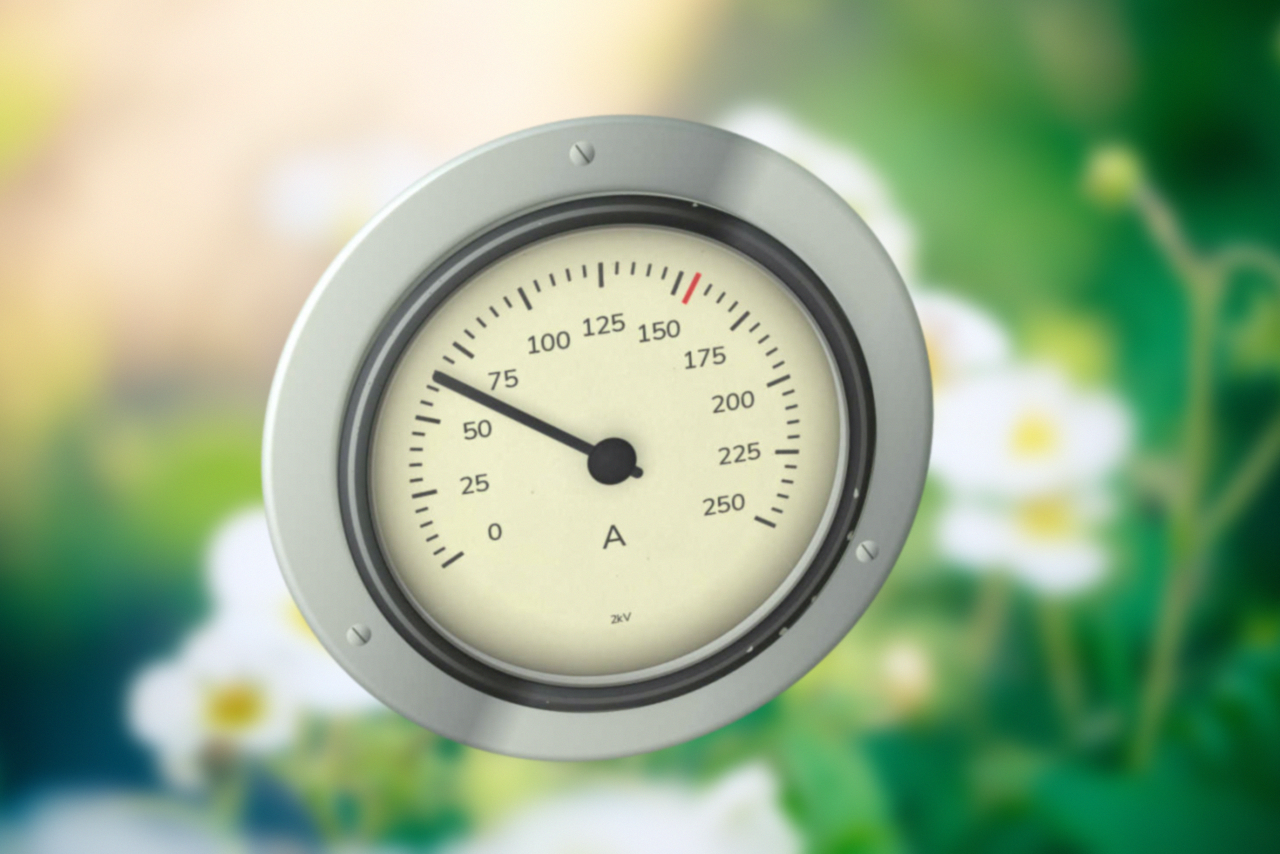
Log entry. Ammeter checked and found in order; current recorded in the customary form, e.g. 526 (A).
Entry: 65 (A)
